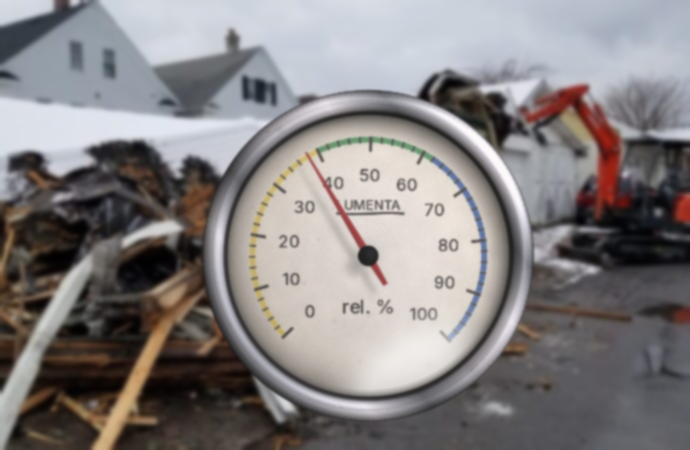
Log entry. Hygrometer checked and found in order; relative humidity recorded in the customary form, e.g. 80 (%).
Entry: 38 (%)
